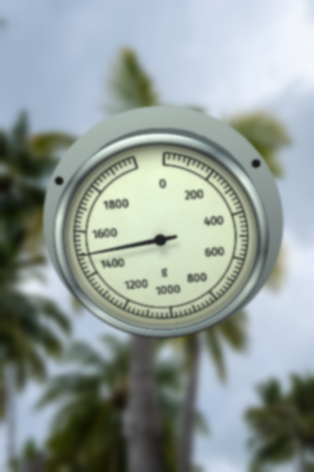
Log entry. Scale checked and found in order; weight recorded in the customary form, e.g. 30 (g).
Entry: 1500 (g)
